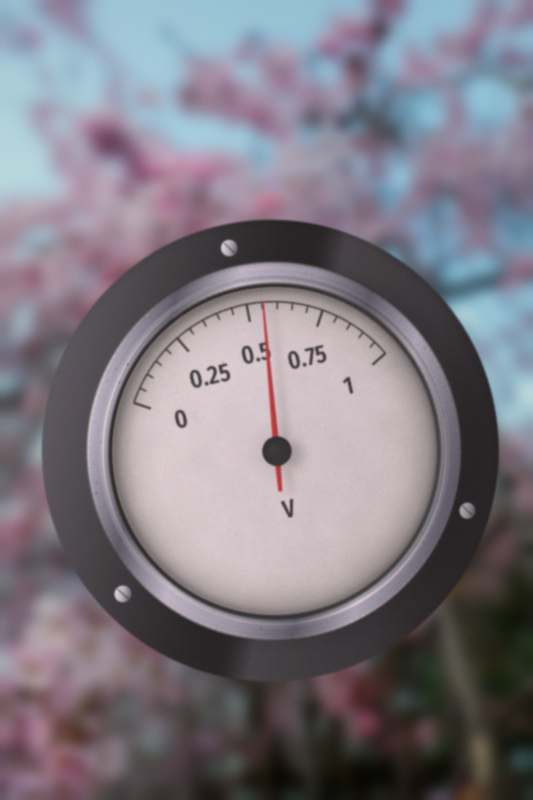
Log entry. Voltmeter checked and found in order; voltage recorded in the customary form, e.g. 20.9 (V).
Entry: 0.55 (V)
